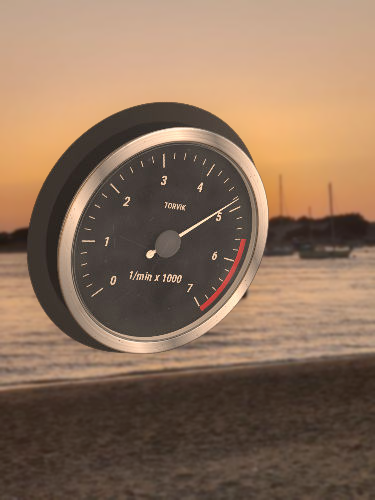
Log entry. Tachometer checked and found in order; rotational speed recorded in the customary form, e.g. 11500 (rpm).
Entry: 4800 (rpm)
